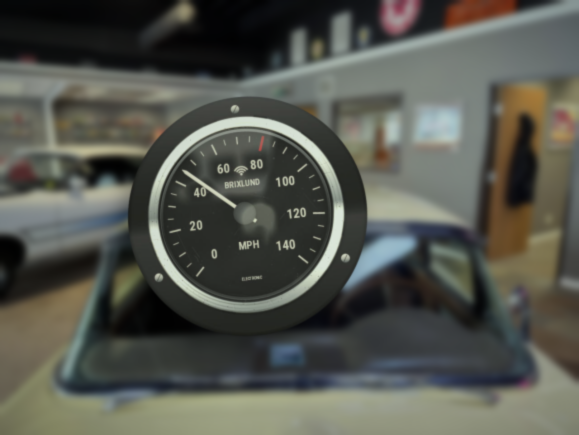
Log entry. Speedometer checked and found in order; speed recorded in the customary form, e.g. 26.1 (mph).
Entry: 45 (mph)
